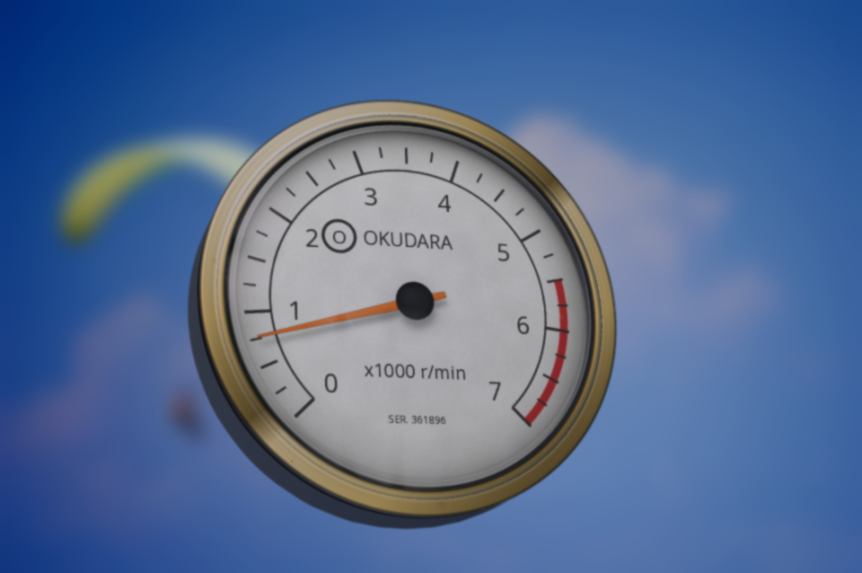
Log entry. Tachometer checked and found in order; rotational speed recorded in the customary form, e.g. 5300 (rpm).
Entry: 750 (rpm)
